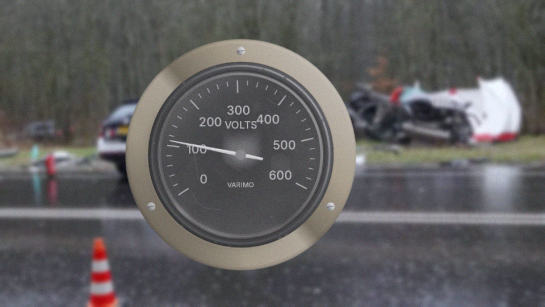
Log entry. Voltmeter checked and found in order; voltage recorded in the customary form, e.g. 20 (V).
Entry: 110 (V)
